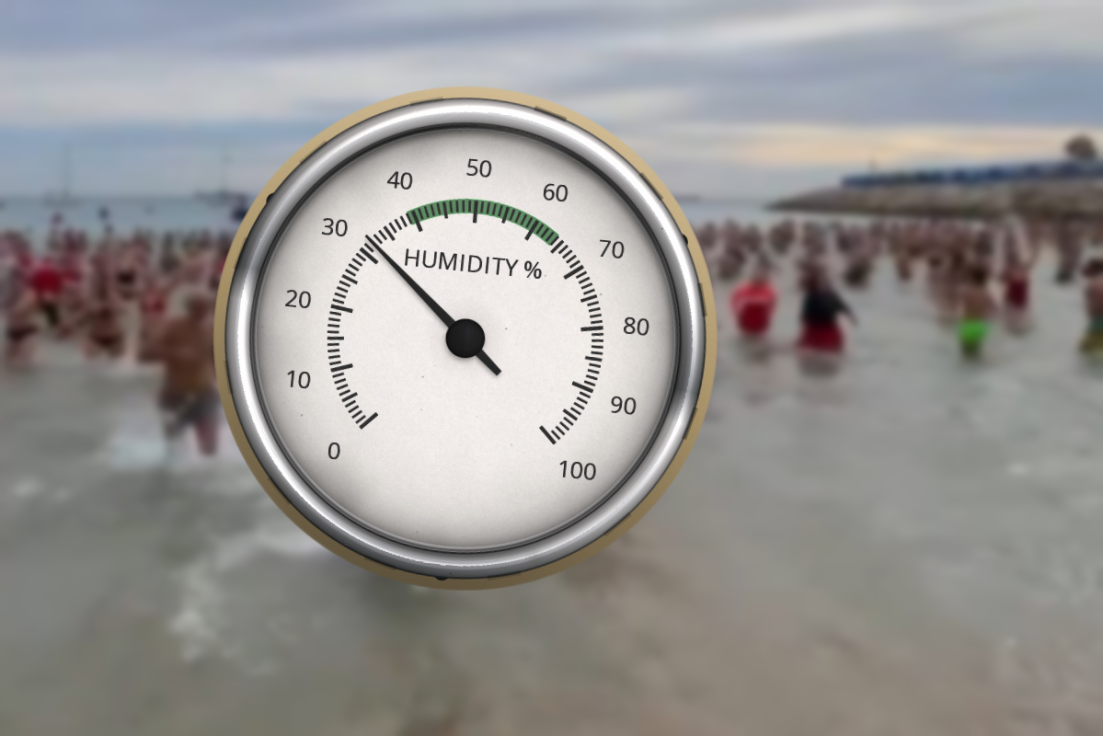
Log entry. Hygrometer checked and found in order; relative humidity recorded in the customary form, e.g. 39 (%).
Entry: 32 (%)
